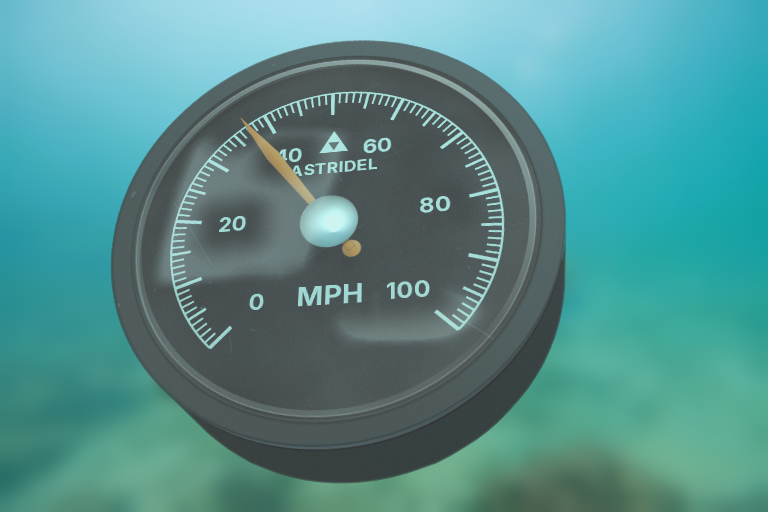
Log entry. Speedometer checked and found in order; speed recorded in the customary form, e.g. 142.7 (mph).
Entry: 37 (mph)
